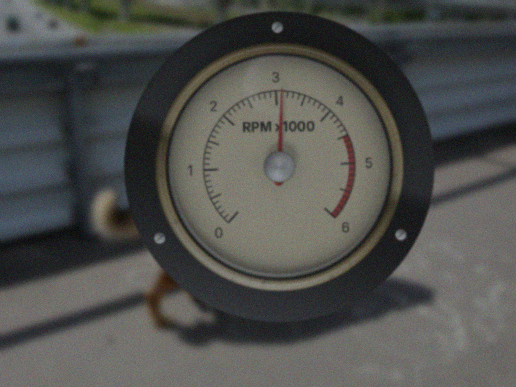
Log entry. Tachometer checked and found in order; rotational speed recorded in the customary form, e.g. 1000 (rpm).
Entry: 3100 (rpm)
